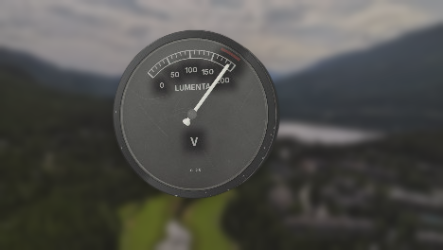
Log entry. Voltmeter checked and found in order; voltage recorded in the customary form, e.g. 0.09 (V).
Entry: 190 (V)
